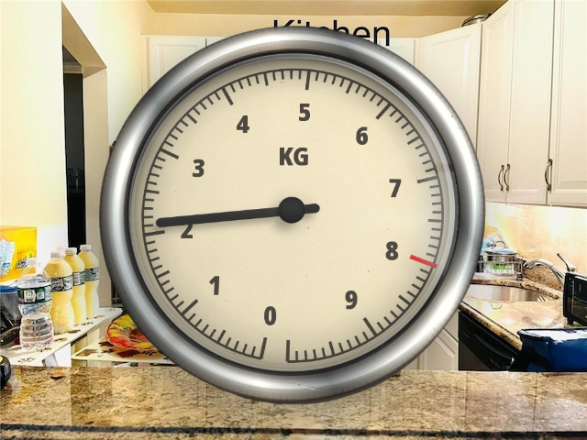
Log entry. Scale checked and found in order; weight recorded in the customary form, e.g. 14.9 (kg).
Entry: 2.1 (kg)
